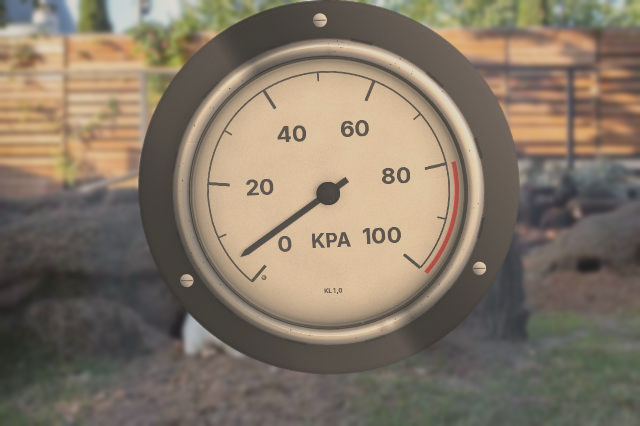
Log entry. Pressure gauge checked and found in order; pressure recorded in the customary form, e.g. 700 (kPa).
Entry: 5 (kPa)
